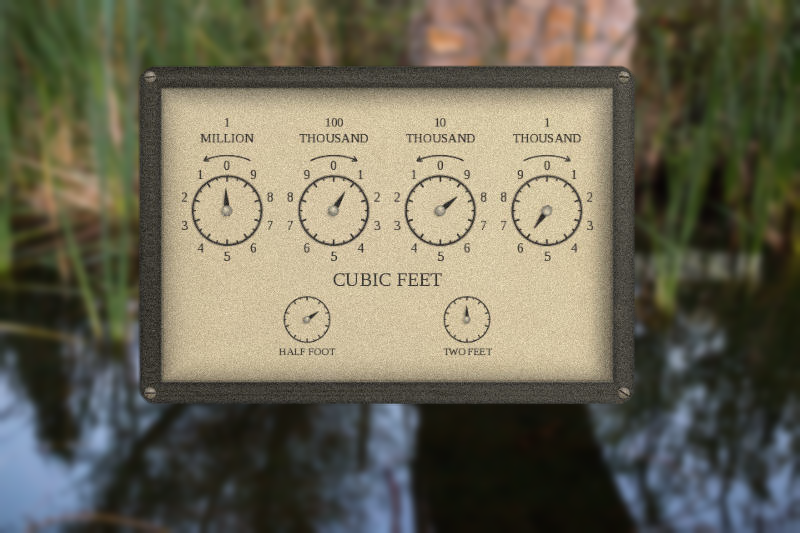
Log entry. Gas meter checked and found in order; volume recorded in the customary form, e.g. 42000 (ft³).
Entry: 8600 (ft³)
